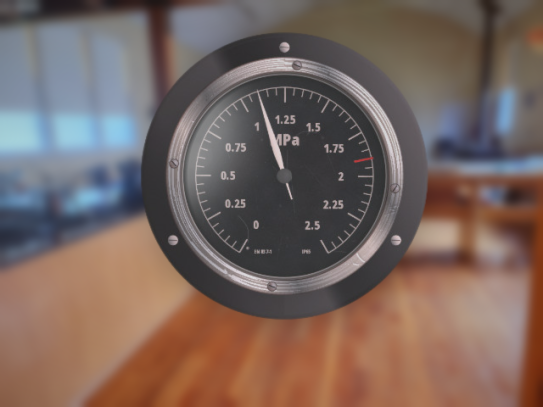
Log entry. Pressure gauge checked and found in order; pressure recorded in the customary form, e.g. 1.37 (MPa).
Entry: 1.1 (MPa)
